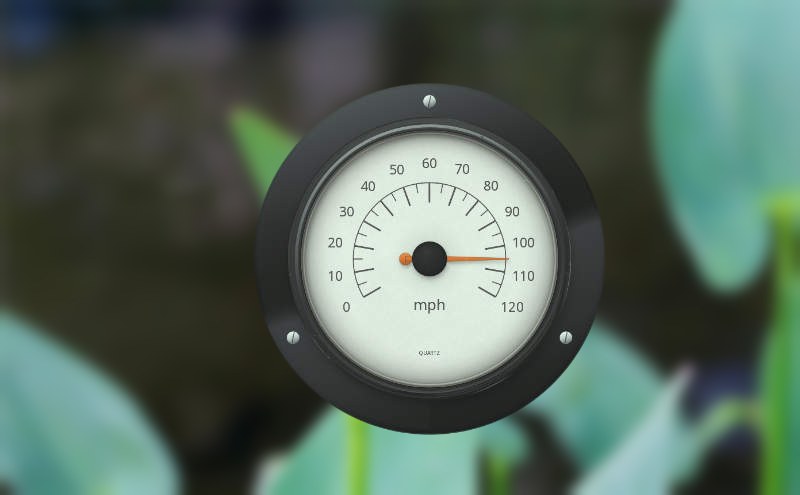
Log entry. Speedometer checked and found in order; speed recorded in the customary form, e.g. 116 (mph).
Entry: 105 (mph)
